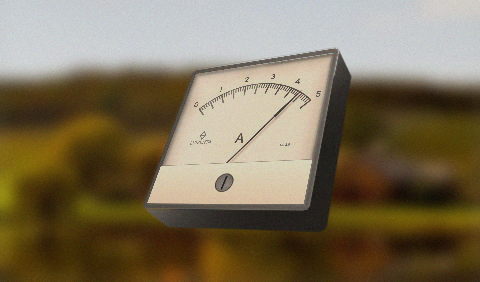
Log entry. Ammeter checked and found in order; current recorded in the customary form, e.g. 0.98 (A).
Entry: 4.5 (A)
